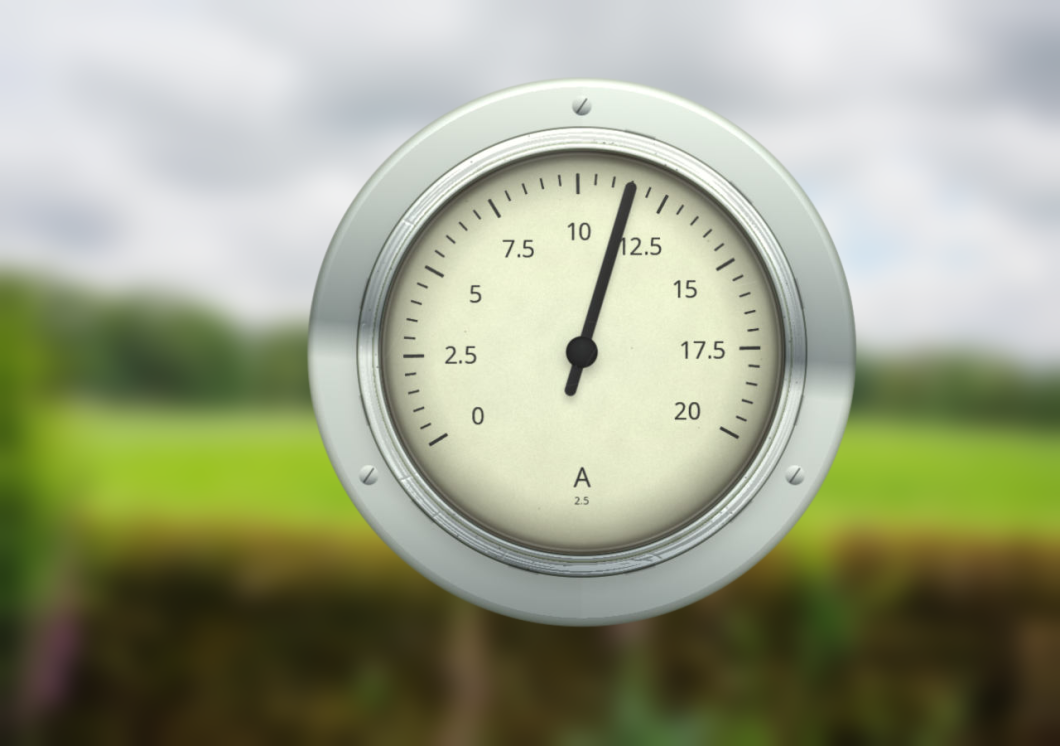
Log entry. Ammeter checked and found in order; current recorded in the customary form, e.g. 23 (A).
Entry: 11.5 (A)
